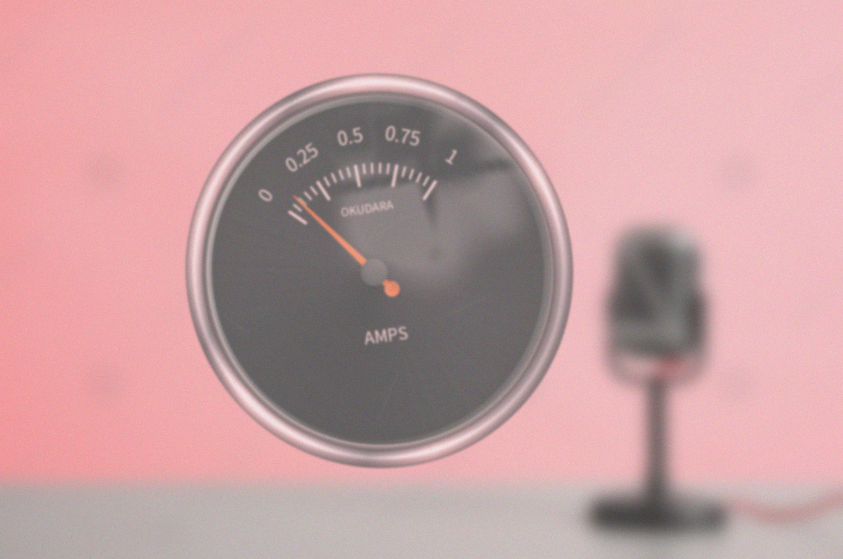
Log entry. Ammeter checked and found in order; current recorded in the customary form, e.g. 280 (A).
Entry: 0.1 (A)
